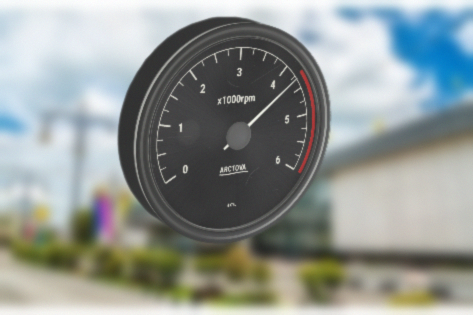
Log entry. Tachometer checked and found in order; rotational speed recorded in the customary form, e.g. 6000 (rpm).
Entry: 4250 (rpm)
